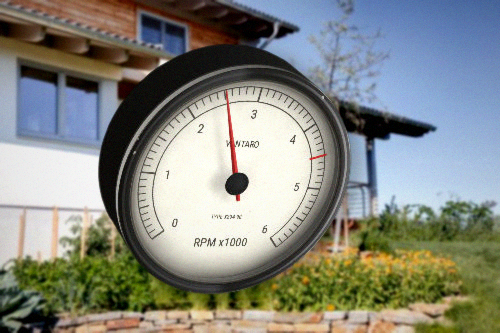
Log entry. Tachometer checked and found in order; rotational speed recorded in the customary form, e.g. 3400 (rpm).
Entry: 2500 (rpm)
